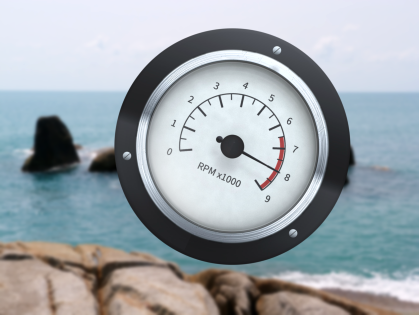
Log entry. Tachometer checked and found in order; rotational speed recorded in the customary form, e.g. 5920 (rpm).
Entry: 8000 (rpm)
